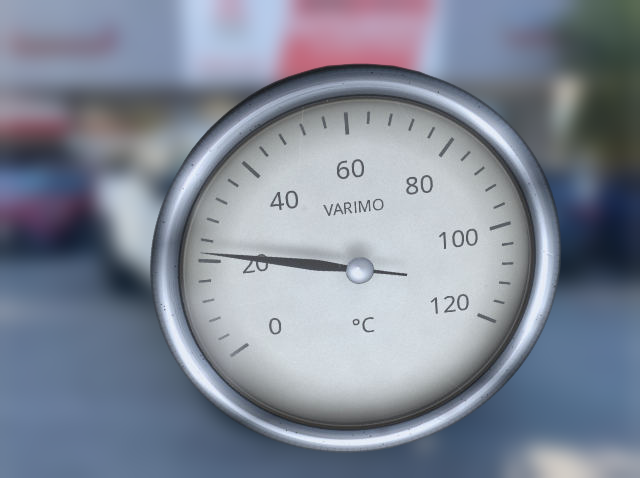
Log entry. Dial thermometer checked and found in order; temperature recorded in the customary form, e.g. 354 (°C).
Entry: 22 (°C)
